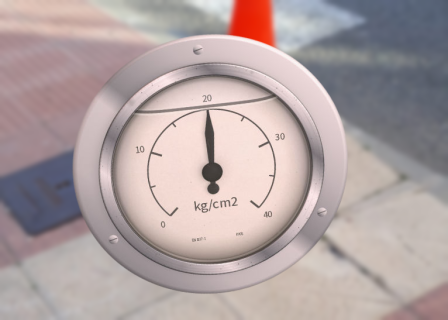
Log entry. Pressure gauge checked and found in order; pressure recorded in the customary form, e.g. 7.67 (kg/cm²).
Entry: 20 (kg/cm²)
